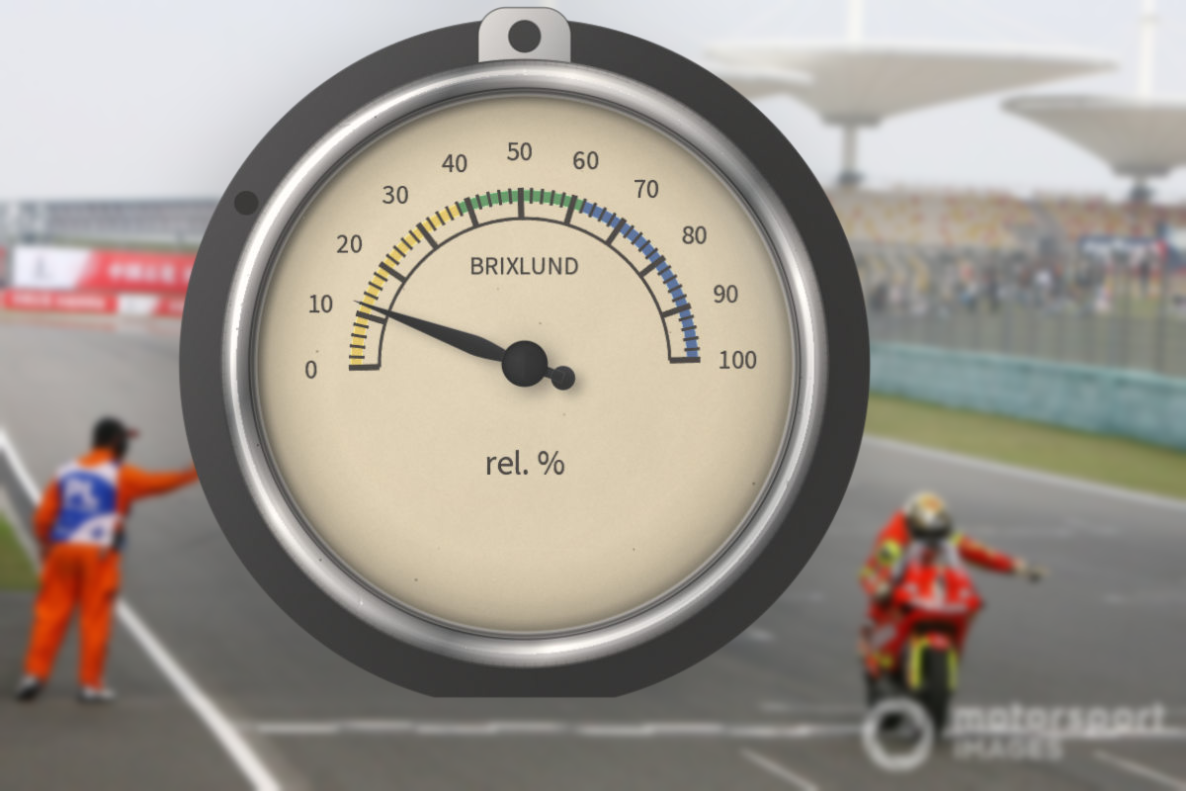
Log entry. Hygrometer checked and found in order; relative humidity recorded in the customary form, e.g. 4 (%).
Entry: 12 (%)
